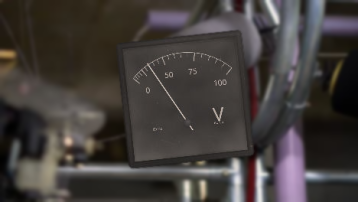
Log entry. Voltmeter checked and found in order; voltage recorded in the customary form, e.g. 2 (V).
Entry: 35 (V)
